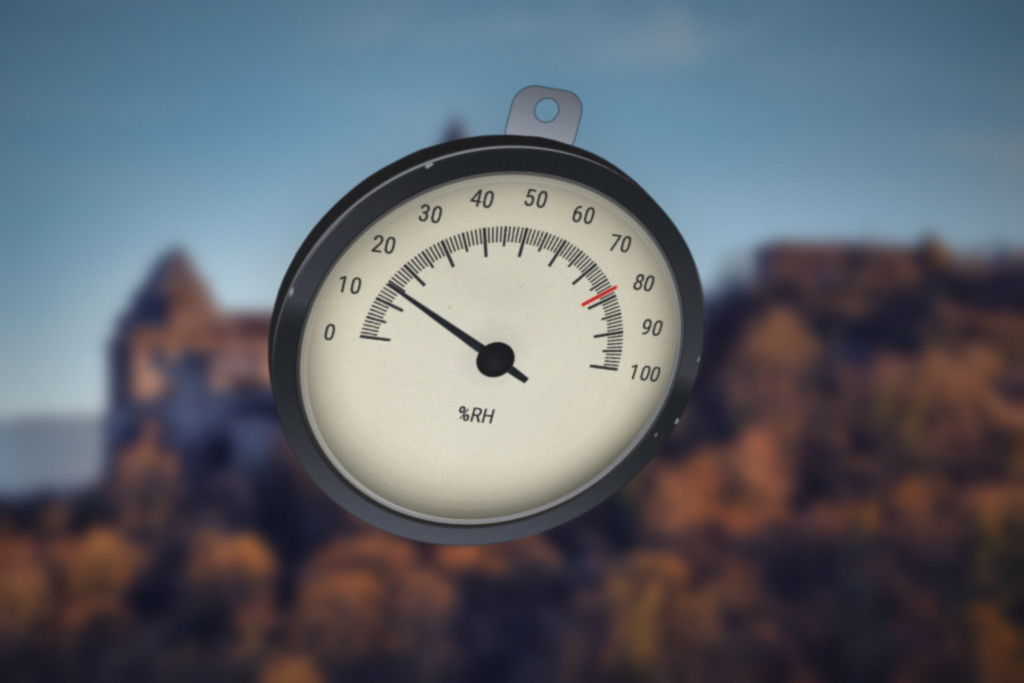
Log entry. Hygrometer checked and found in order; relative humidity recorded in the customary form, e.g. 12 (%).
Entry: 15 (%)
